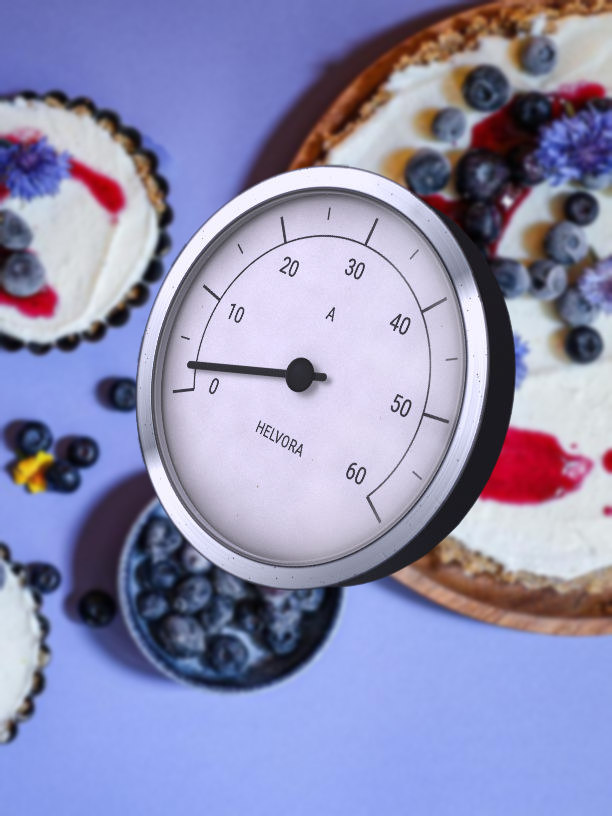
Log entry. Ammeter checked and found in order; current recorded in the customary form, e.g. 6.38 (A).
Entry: 2.5 (A)
